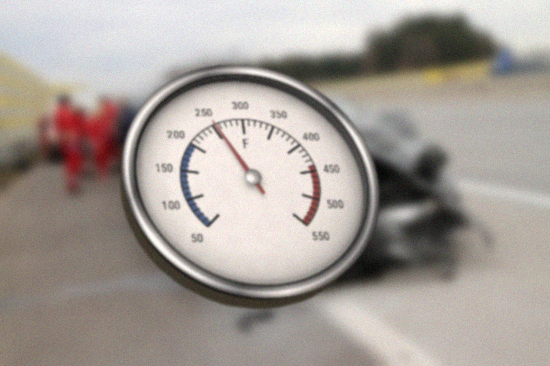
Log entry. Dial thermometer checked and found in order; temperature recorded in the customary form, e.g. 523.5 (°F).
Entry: 250 (°F)
